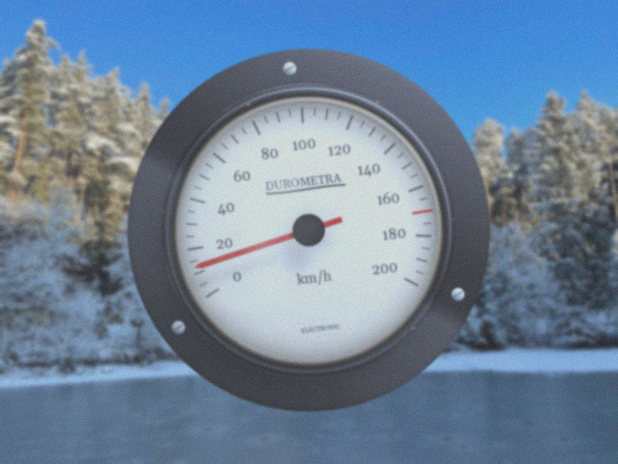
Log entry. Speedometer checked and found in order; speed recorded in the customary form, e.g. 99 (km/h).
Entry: 12.5 (km/h)
